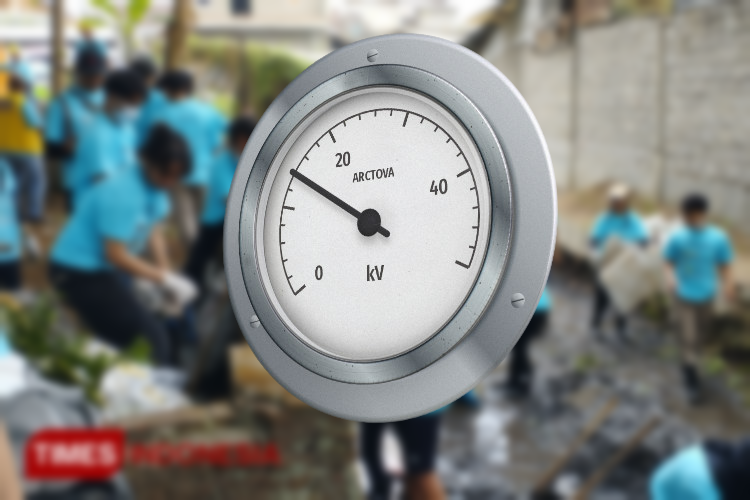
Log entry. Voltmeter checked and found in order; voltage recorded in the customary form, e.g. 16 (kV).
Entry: 14 (kV)
